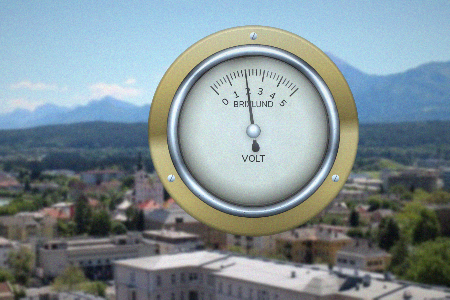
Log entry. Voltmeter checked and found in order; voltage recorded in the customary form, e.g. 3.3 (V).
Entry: 2 (V)
